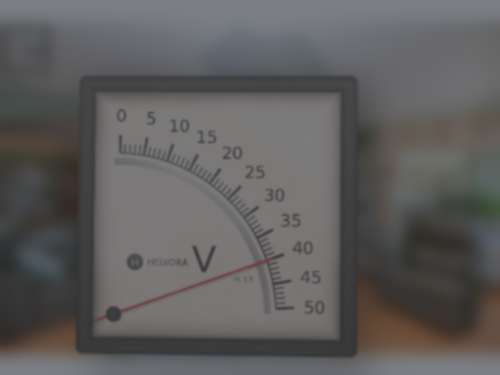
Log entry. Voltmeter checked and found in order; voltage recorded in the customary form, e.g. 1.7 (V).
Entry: 40 (V)
